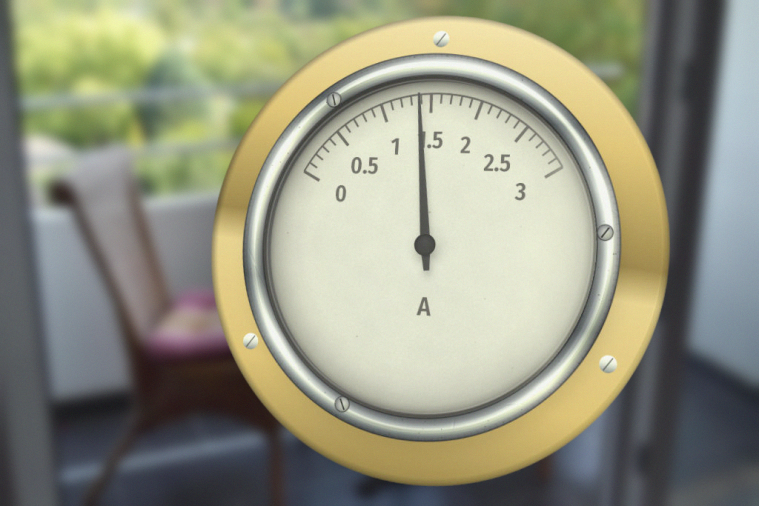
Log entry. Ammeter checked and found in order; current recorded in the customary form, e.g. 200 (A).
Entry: 1.4 (A)
